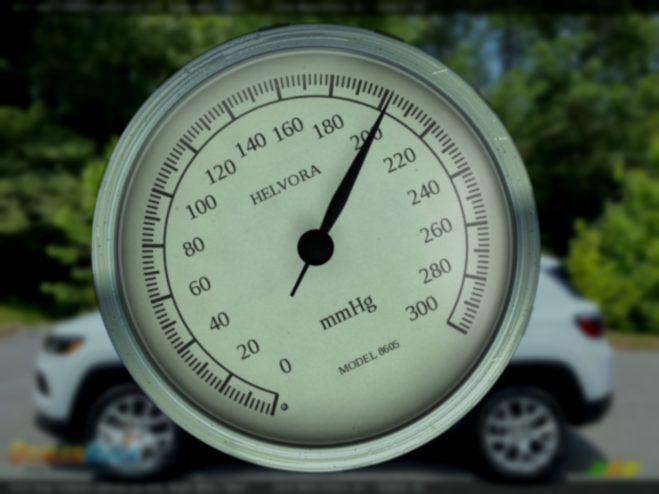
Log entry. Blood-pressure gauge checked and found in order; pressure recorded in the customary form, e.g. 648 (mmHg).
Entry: 202 (mmHg)
